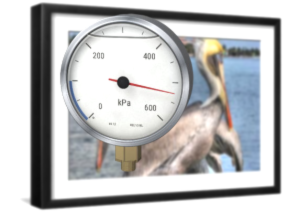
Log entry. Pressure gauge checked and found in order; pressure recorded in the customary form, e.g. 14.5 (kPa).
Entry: 525 (kPa)
